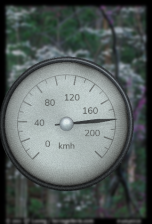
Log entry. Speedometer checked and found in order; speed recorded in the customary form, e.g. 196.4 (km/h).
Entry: 180 (km/h)
